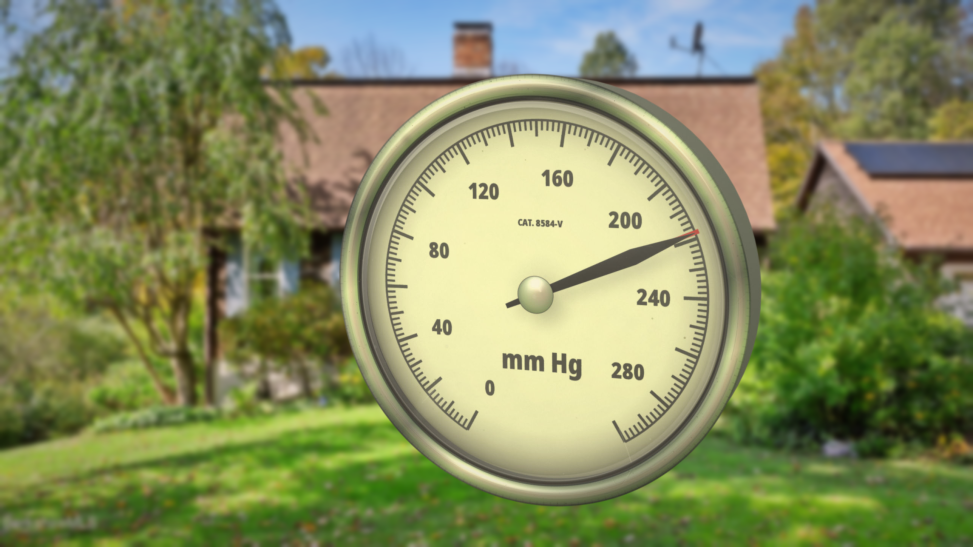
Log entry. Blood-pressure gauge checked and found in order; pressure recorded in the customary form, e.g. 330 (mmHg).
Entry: 218 (mmHg)
